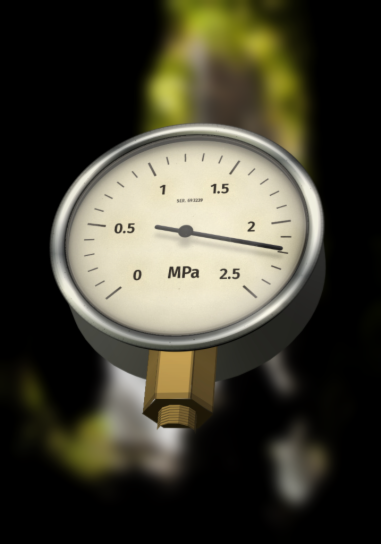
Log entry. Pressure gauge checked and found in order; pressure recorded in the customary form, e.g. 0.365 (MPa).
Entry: 2.2 (MPa)
